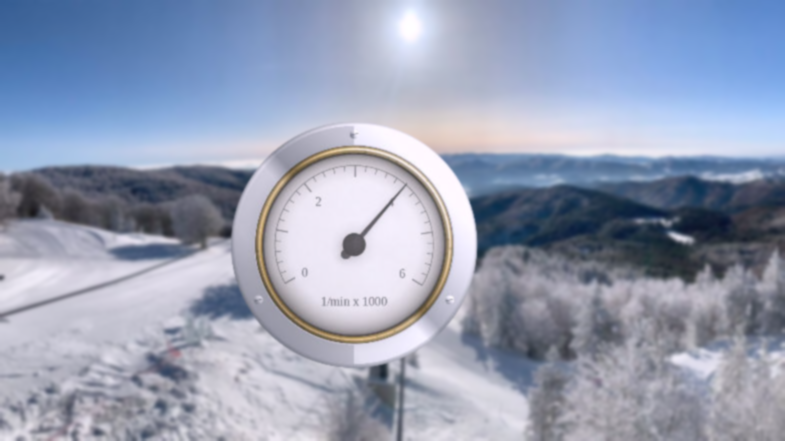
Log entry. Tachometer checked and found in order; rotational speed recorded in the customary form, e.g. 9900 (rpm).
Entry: 4000 (rpm)
